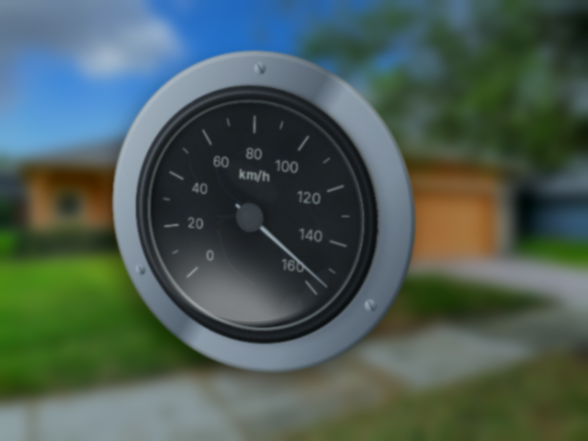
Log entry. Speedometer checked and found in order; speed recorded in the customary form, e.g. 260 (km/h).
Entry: 155 (km/h)
